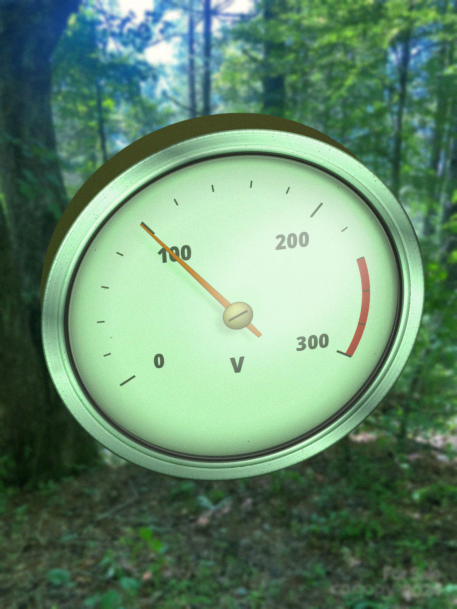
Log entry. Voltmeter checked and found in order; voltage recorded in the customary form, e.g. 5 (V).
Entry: 100 (V)
